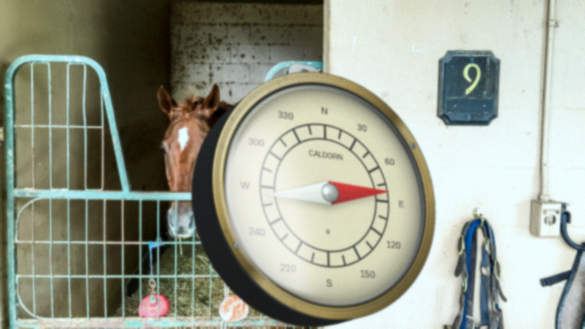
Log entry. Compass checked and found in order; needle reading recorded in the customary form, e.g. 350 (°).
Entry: 82.5 (°)
